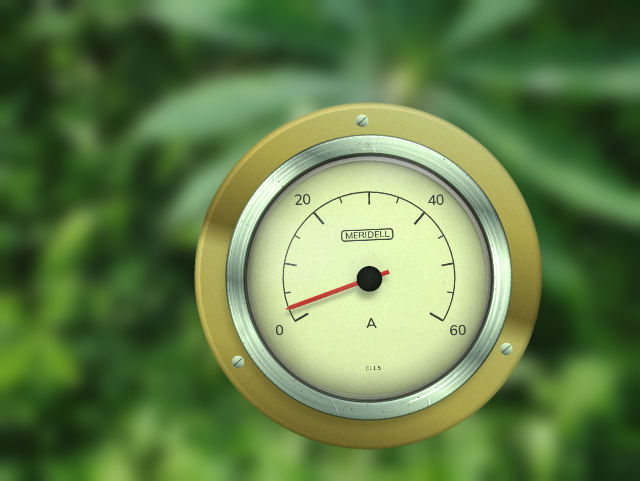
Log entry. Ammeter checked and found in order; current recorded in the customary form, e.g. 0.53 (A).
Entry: 2.5 (A)
